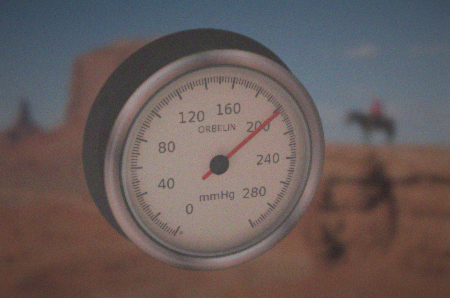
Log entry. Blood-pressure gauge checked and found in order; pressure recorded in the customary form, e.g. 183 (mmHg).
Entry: 200 (mmHg)
